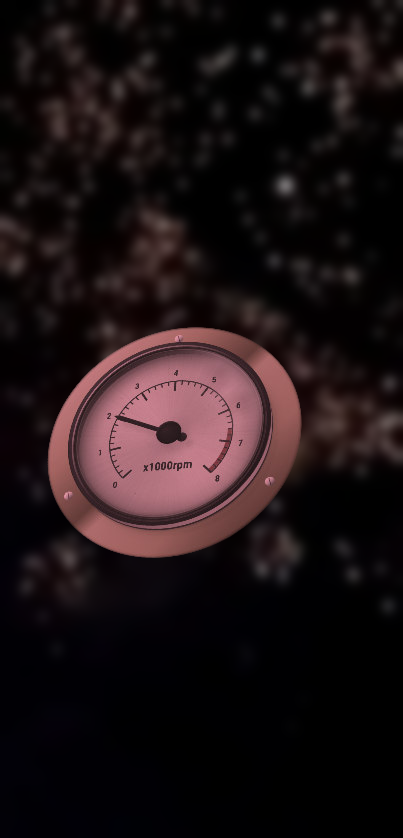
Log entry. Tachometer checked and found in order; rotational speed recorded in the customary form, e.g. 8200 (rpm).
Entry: 2000 (rpm)
